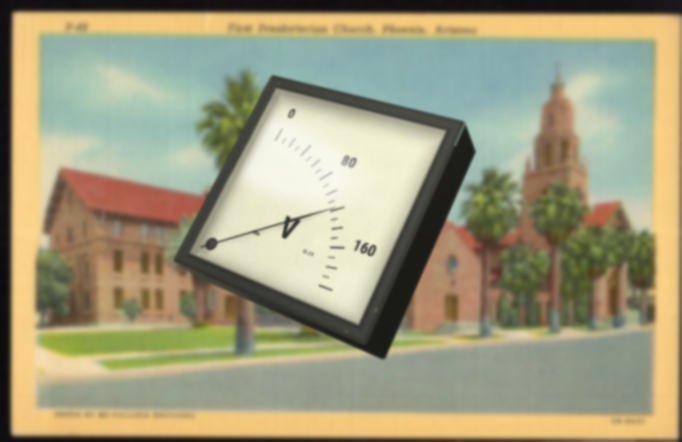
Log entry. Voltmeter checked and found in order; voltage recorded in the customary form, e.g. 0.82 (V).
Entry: 120 (V)
